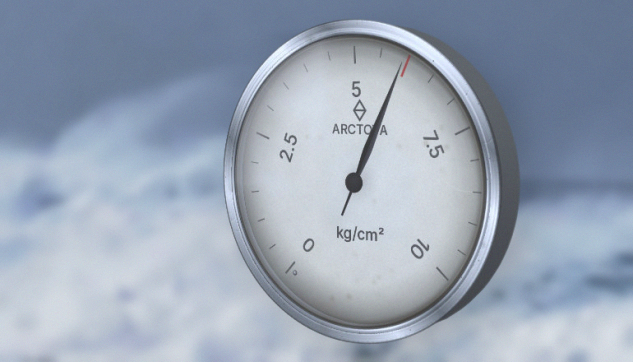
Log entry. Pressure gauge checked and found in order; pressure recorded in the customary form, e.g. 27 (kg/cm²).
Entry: 6 (kg/cm²)
